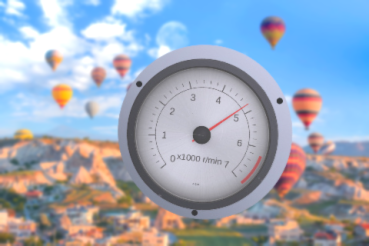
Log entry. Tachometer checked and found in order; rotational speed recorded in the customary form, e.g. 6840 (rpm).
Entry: 4800 (rpm)
